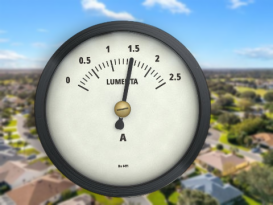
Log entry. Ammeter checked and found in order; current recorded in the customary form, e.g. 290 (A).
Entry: 1.5 (A)
